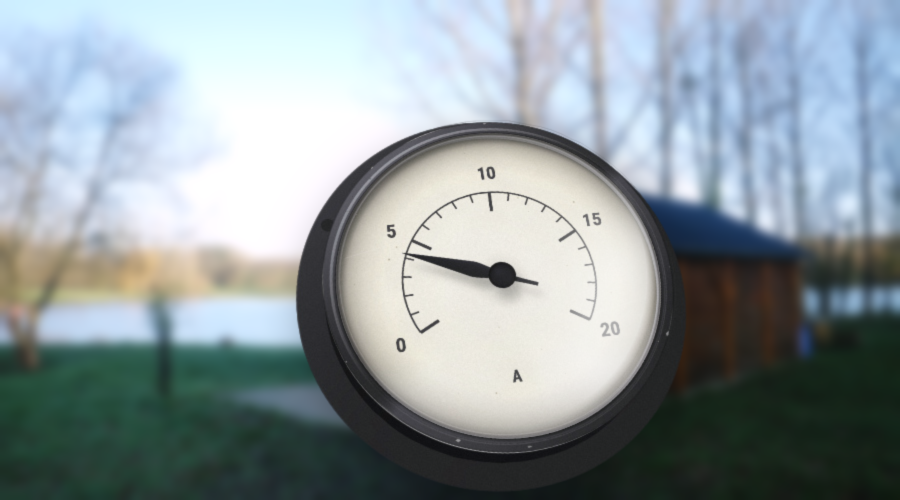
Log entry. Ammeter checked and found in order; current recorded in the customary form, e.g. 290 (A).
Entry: 4 (A)
